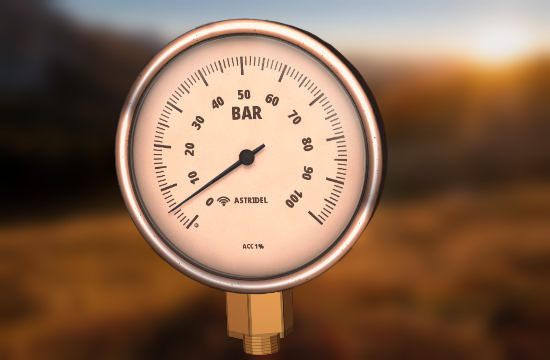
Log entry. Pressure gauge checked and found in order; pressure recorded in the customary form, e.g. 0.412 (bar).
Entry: 5 (bar)
